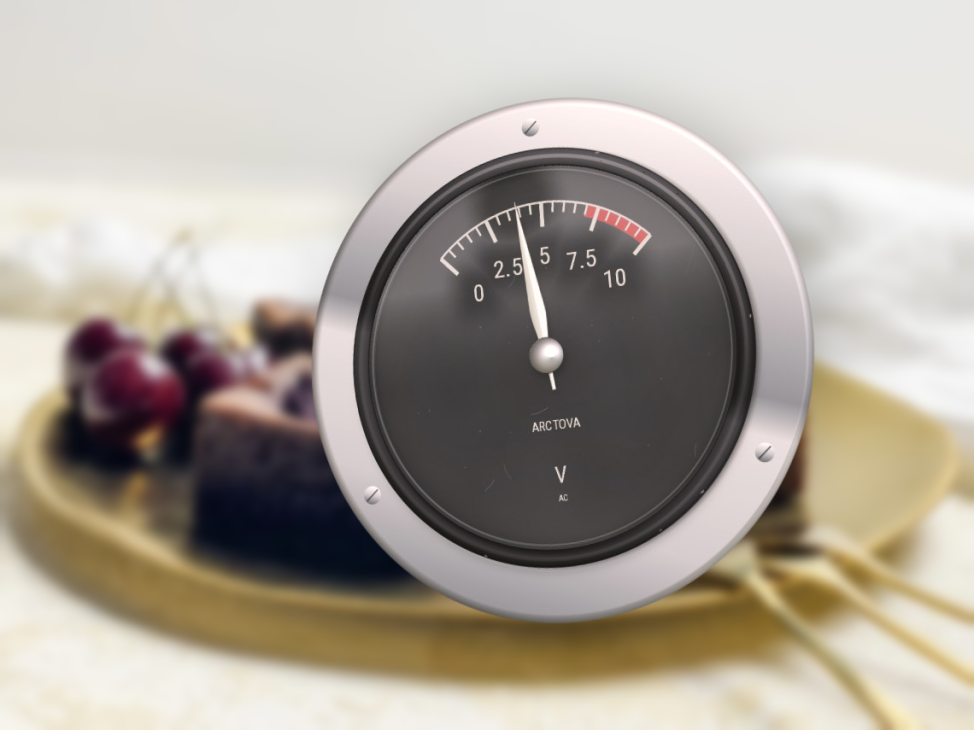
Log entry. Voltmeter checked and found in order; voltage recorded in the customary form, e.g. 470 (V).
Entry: 4 (V)
